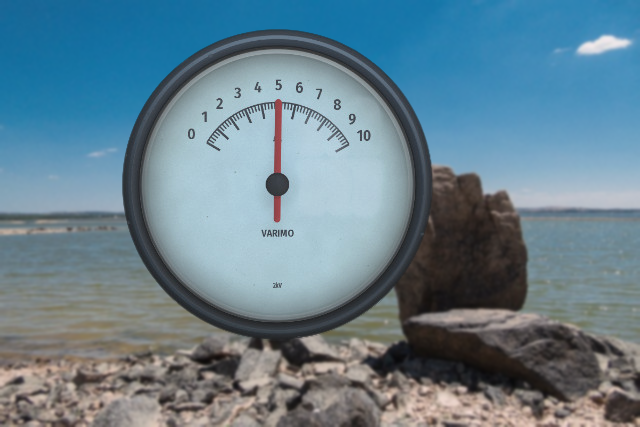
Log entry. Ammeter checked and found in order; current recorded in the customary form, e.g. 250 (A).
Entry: 5 (A)
